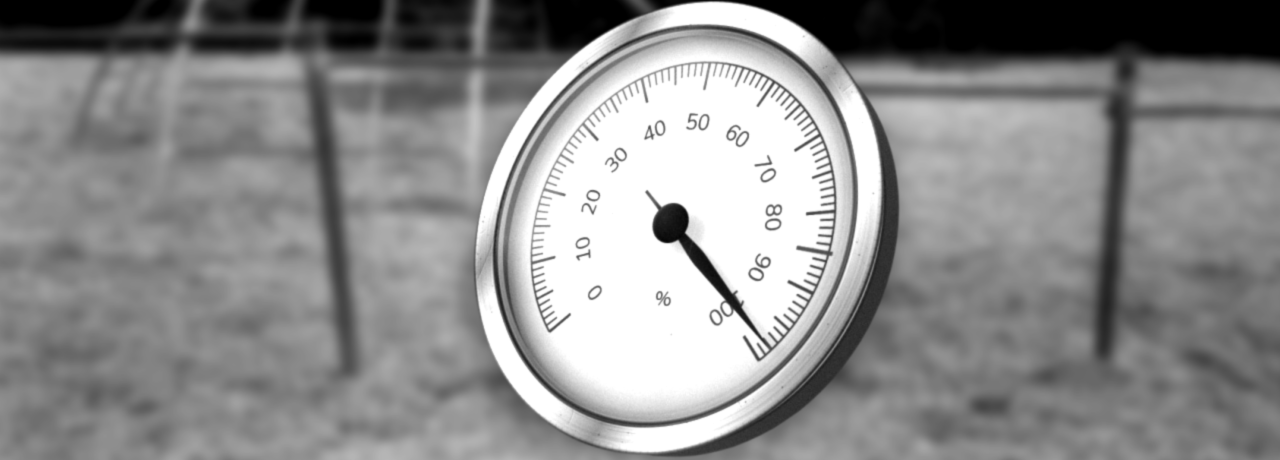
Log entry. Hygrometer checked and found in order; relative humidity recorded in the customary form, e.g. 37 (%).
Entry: 98 (%)
